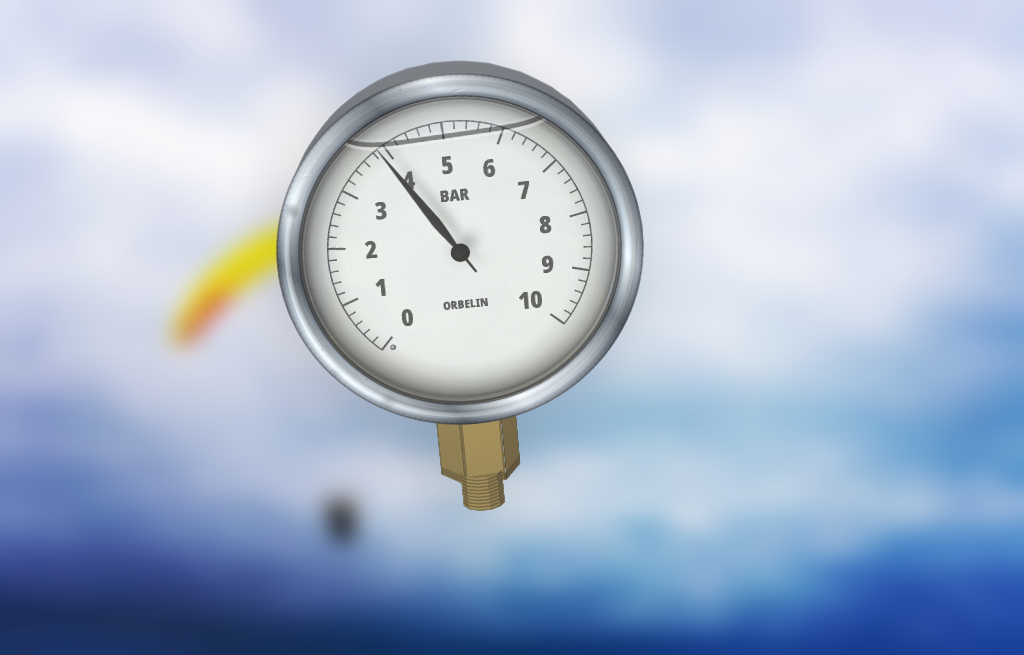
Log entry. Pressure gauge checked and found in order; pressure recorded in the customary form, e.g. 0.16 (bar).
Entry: 3.9 (bar)
